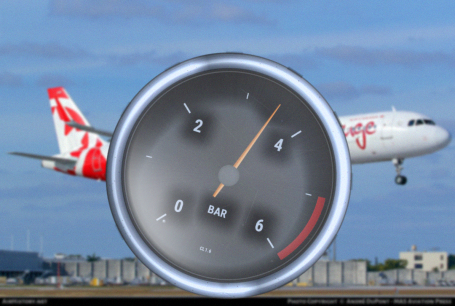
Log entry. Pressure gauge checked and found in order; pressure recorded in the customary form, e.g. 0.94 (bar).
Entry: 3.5 (bar)
